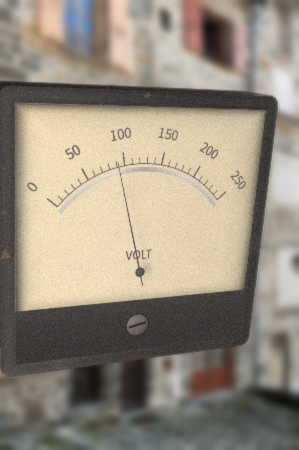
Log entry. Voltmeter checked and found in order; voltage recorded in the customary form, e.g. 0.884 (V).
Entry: 90 (V)
